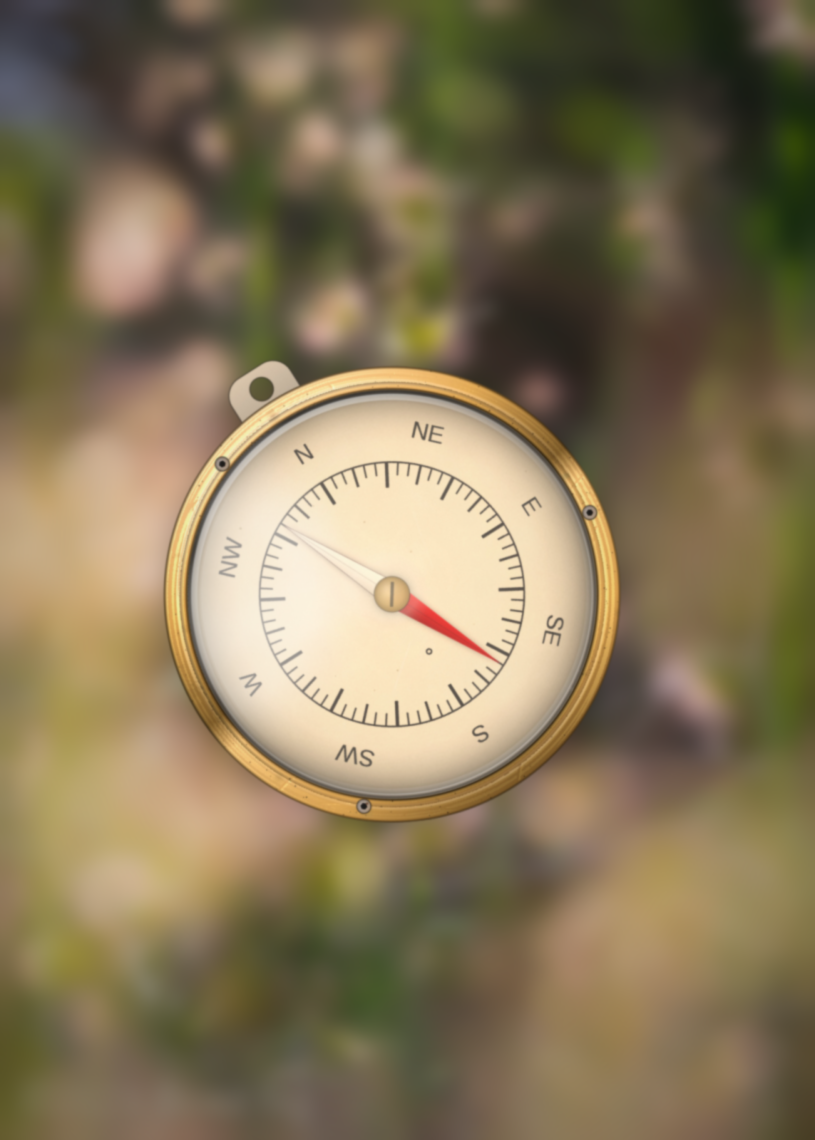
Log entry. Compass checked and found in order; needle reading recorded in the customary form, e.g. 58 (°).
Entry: 155 (°)
